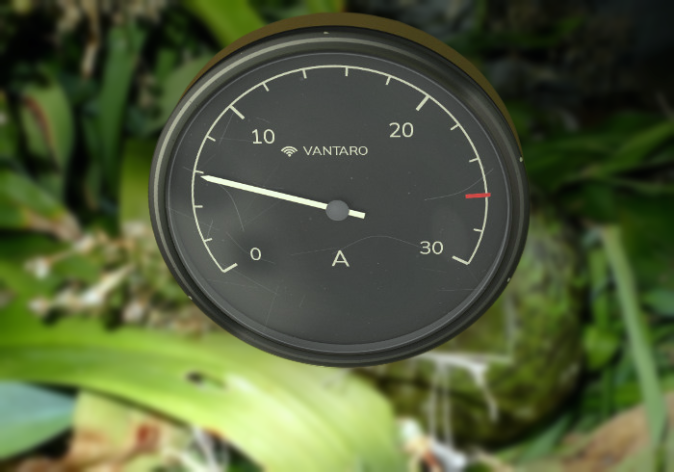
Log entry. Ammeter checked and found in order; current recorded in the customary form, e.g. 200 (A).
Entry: 6 (A)
